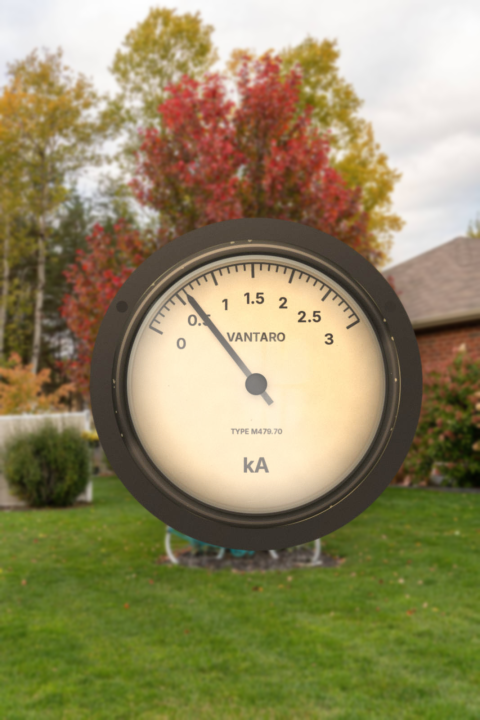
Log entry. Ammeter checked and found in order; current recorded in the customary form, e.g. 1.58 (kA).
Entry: 0.6 (kA)
